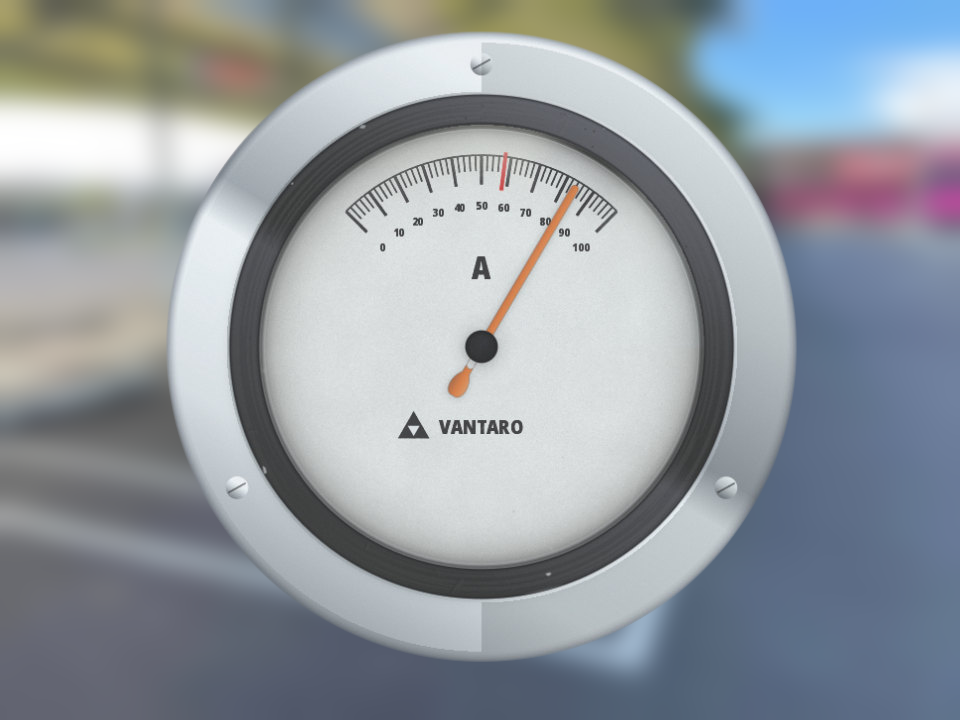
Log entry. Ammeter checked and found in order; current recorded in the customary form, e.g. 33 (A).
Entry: 84 (A)
